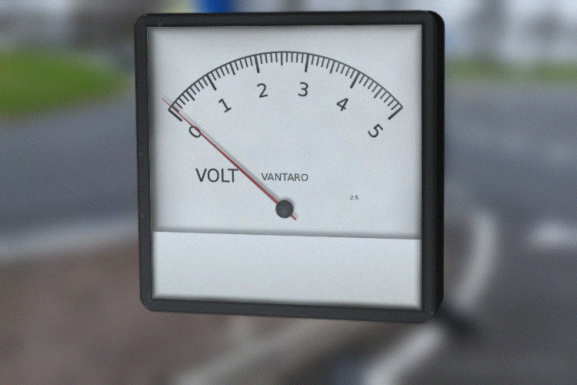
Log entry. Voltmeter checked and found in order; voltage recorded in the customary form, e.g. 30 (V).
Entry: 0.1 (V)
